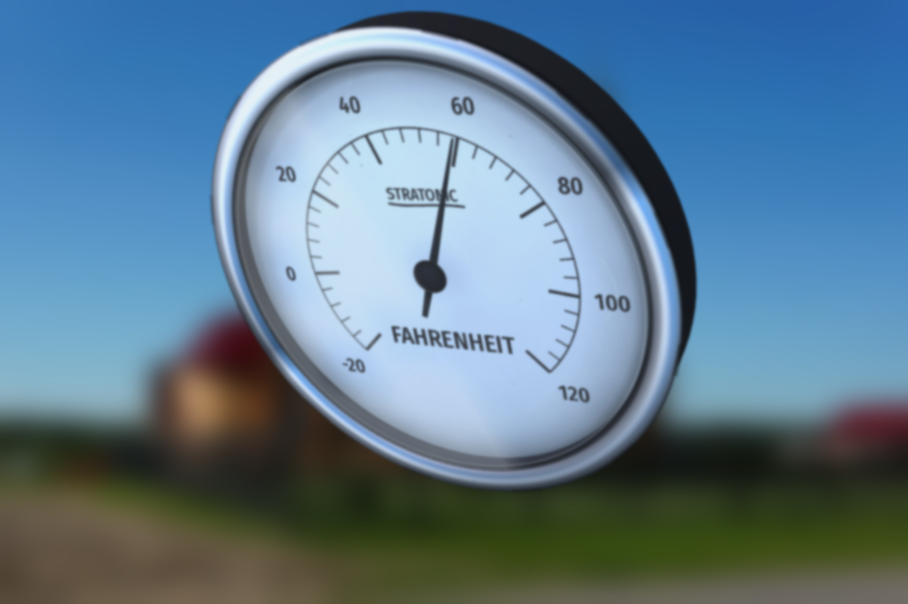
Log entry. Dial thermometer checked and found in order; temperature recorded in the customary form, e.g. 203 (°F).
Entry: 60 (°F)
